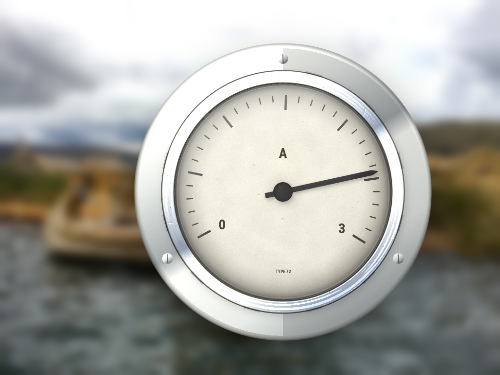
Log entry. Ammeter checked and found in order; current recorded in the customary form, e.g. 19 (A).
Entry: 2.45 (A)
